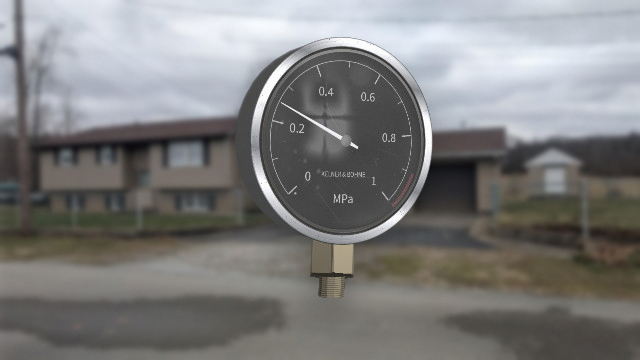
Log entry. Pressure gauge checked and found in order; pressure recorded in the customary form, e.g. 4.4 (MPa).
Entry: 0.25 (MPa)
